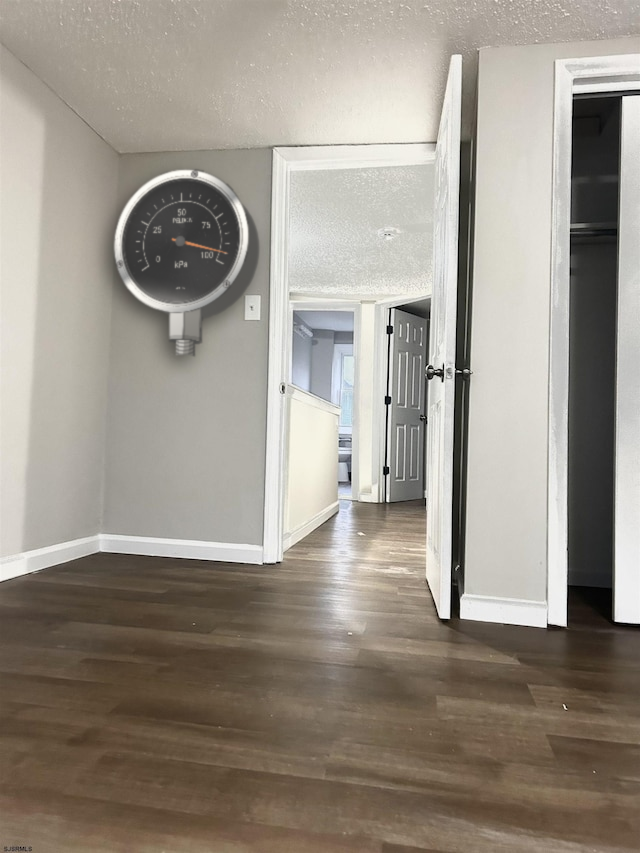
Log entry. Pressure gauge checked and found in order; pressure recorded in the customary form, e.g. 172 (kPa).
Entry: 95 (kPa)
